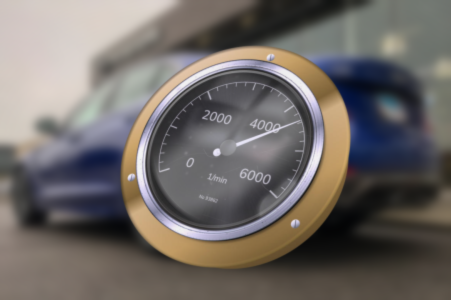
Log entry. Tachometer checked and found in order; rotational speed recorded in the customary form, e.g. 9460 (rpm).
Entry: 4400 (rpm)
